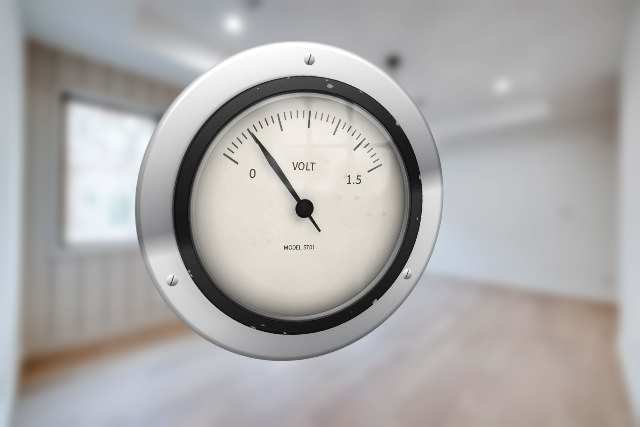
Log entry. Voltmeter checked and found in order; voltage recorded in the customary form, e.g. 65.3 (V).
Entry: 0.25 (V)
